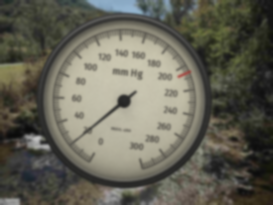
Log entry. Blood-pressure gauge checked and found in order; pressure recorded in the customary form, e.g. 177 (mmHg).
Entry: 20 (mmHg)
